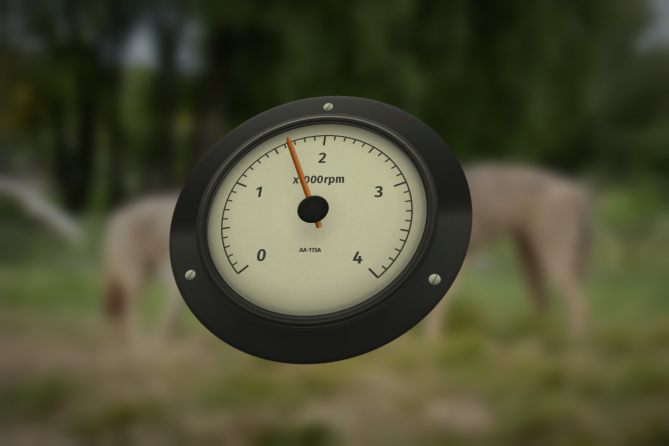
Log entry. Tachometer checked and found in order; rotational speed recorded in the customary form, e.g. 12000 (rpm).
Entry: 1650 (rpm)
